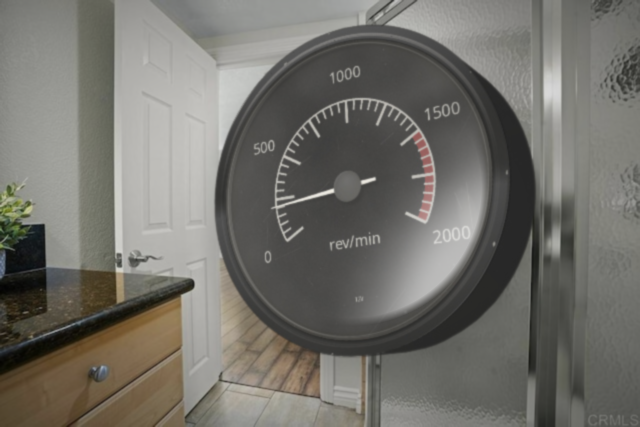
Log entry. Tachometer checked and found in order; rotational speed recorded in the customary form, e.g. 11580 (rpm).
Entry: 200 (rpm)
